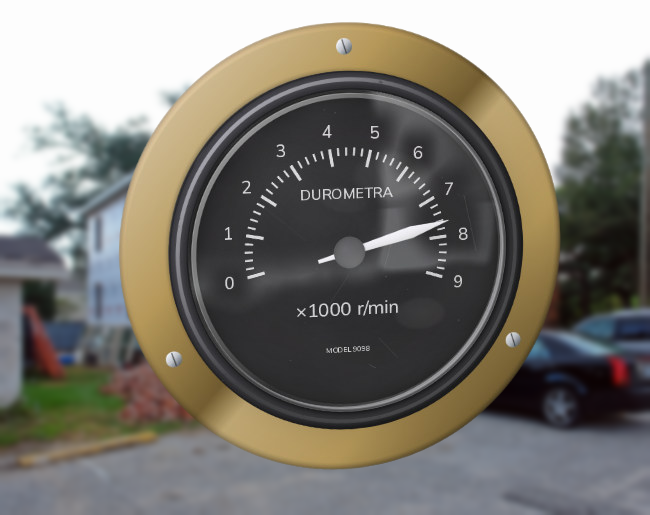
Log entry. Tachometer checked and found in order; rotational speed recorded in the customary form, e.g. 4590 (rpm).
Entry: 7600 (rpm)
